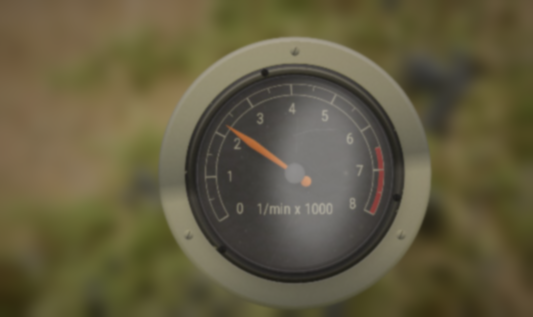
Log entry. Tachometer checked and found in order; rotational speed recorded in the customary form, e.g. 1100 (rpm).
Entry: 2250 (rpm)
